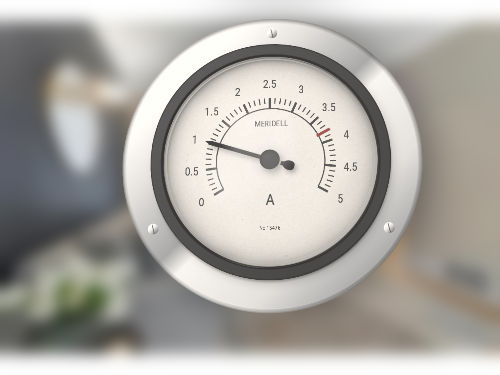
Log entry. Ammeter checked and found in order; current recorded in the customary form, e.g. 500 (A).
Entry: 1 (A)
